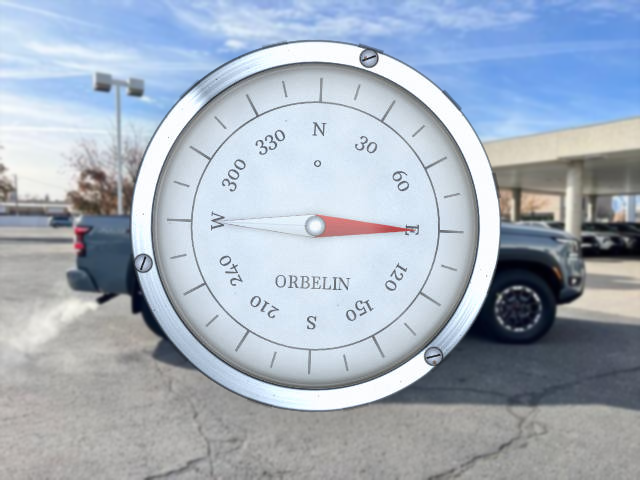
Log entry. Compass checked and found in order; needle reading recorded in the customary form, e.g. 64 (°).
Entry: 90 (°)
